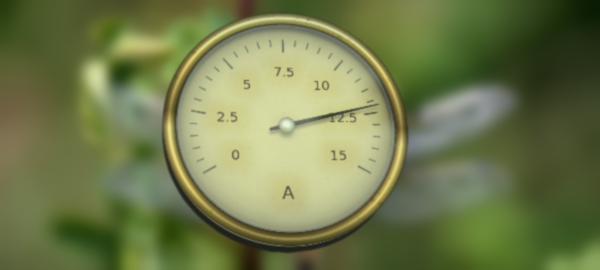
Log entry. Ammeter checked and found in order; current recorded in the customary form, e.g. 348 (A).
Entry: 12.25 (A)
